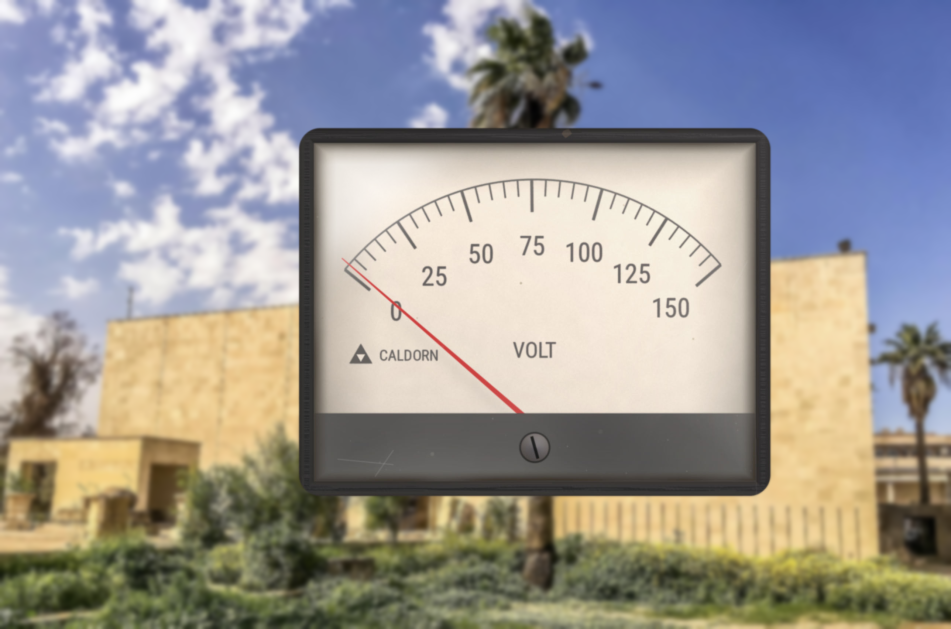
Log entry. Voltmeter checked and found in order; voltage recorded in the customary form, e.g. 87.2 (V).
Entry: 2.5 (V)
